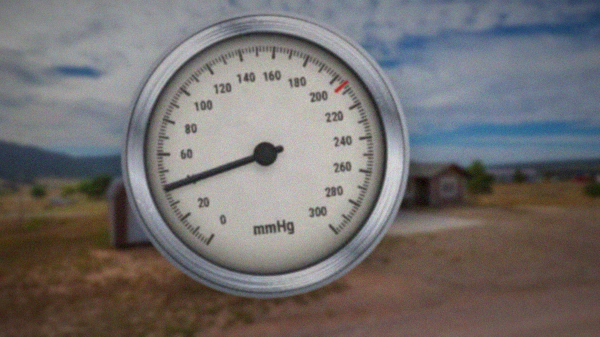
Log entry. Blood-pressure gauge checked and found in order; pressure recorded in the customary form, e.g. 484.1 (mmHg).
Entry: 40 (mmHg)
